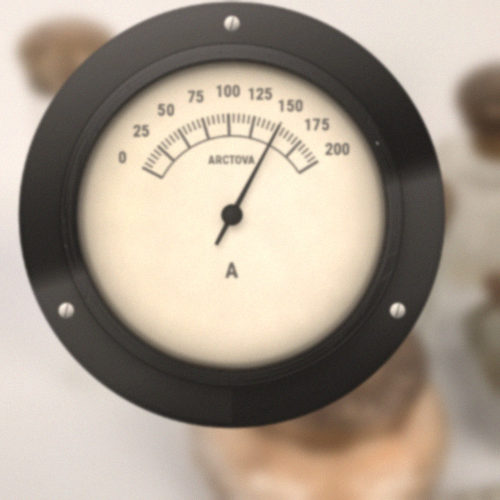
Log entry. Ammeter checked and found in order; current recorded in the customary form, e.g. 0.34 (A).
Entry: 150 (A)
